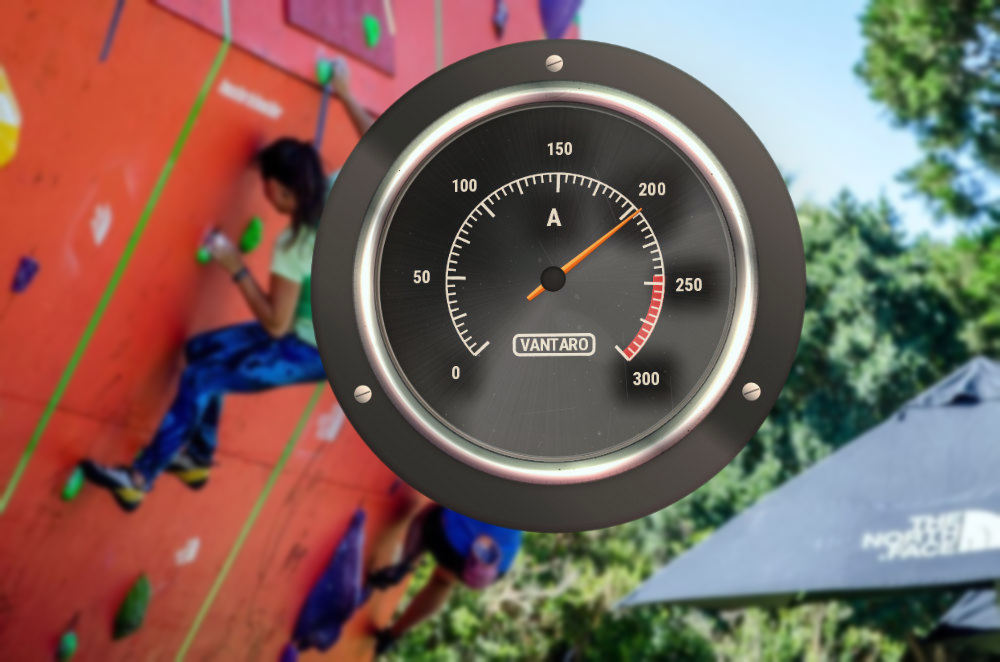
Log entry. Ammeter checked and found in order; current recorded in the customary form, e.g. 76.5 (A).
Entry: 205 (A)
